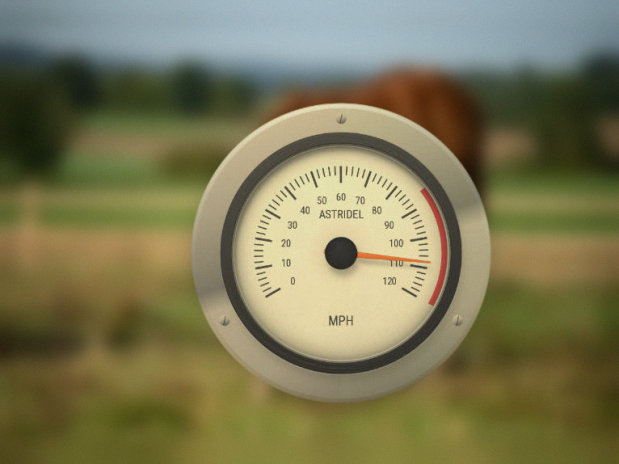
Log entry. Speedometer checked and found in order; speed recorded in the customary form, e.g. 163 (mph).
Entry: 108 (mph)
